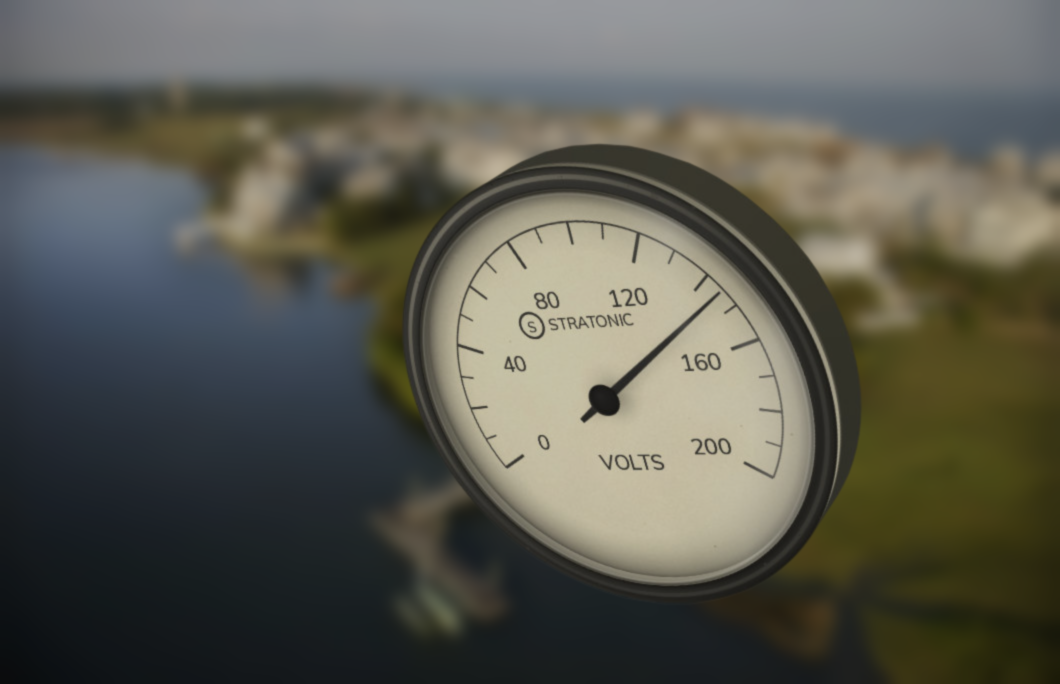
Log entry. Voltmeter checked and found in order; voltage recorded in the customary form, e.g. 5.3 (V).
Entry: 145 (V)
